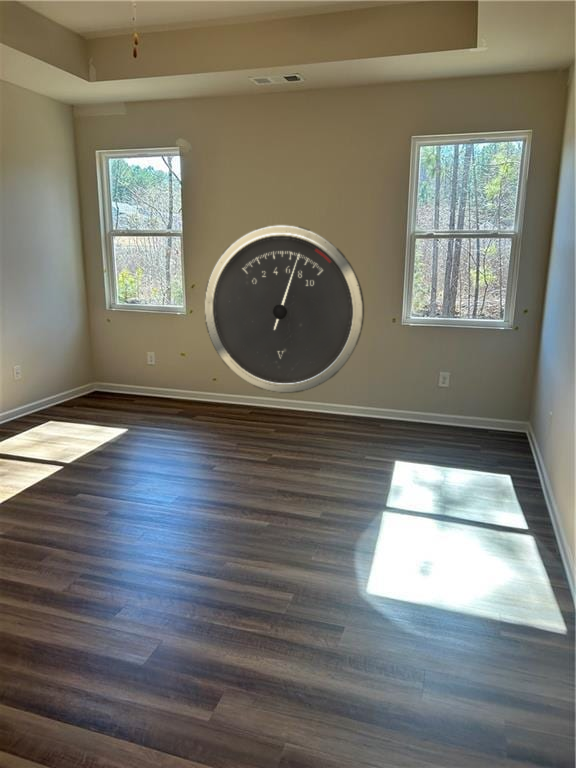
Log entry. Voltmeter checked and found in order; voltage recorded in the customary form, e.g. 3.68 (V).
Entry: 7 (V)
